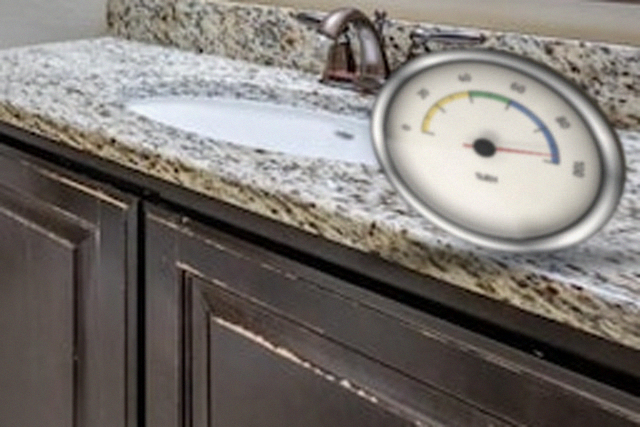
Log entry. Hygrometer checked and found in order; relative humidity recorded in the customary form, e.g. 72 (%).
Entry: 95 (%)
